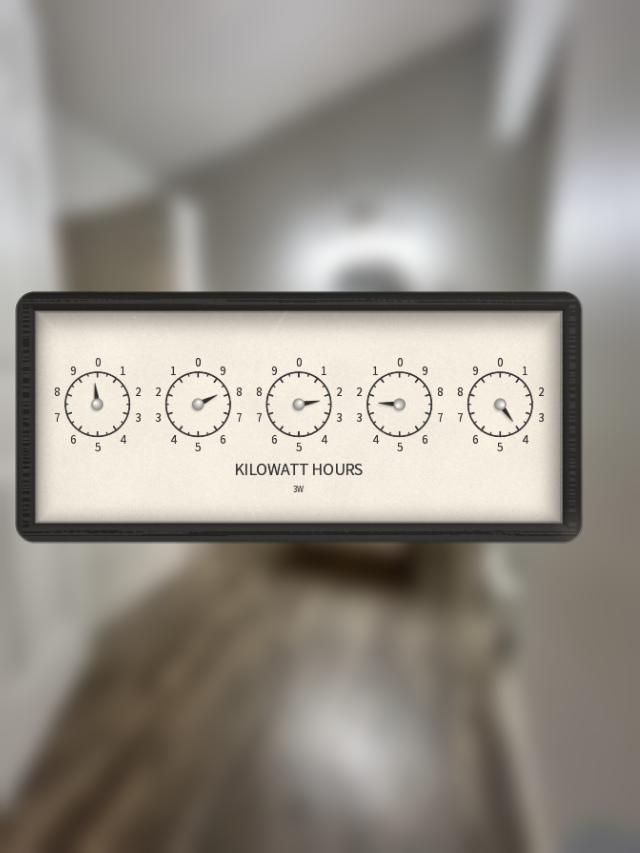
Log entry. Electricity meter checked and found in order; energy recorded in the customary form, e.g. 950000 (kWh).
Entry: 98224 (kWh)
